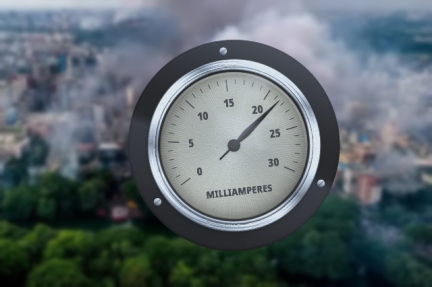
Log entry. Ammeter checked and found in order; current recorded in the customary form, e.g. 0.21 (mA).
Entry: 21.5 (mA)
